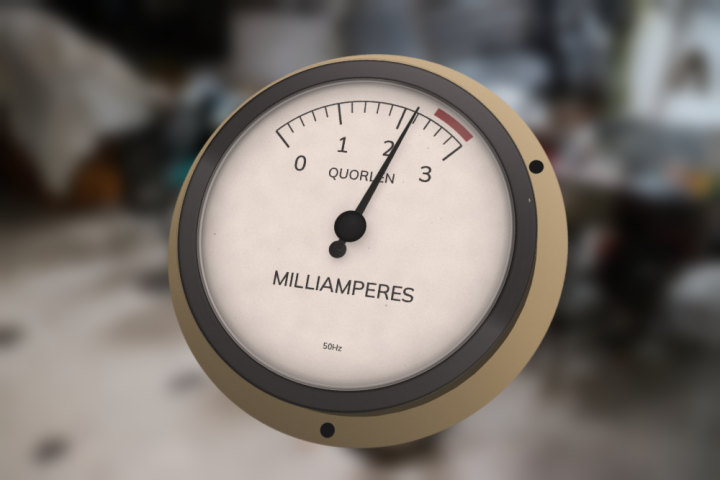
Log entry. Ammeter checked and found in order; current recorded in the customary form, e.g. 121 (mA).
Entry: 2.2 (mA)
